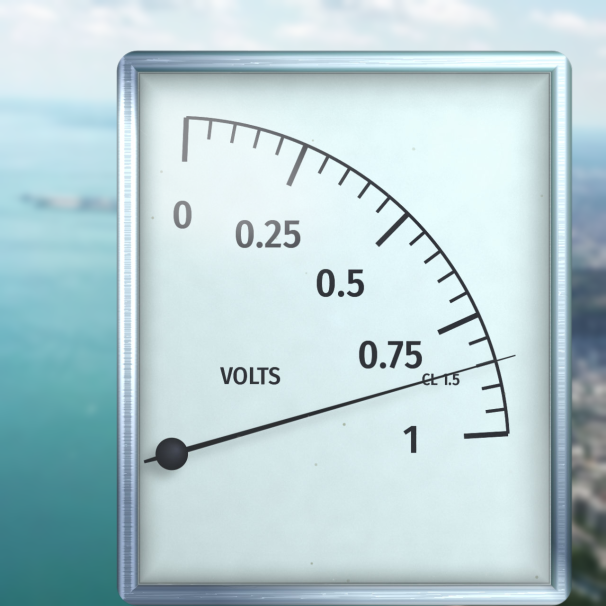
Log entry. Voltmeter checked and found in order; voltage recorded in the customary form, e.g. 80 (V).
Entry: 0.85 (V)
